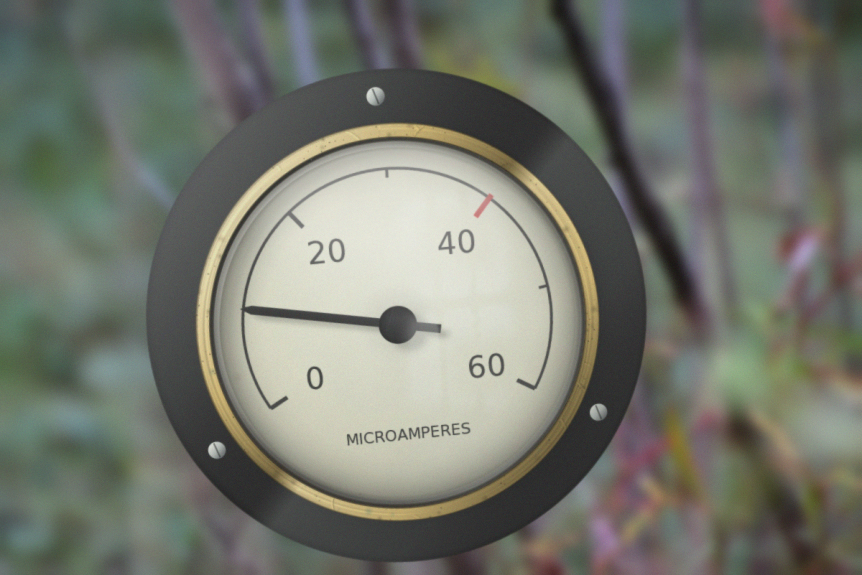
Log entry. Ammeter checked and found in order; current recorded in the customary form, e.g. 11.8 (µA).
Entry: 10 (µA)
